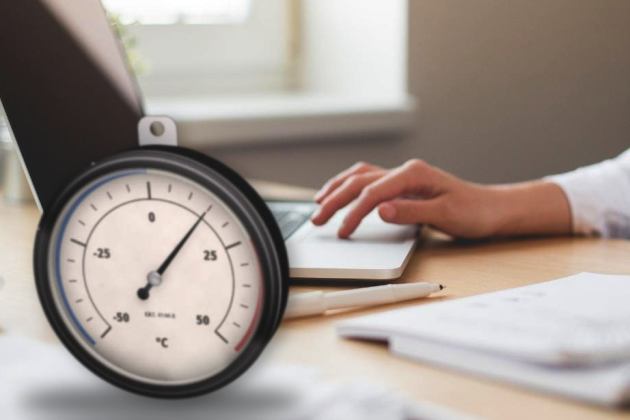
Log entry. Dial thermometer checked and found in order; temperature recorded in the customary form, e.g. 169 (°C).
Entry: 15 (°C)
